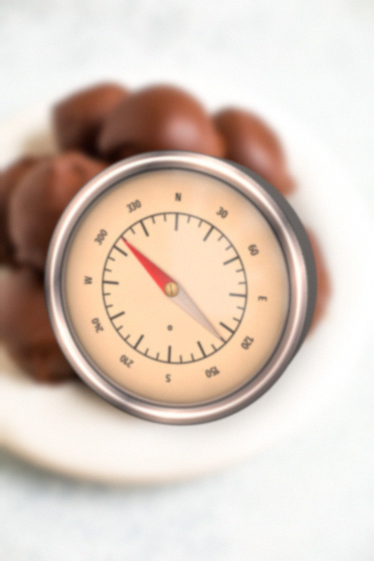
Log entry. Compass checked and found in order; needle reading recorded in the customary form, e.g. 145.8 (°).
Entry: 310 (°)
